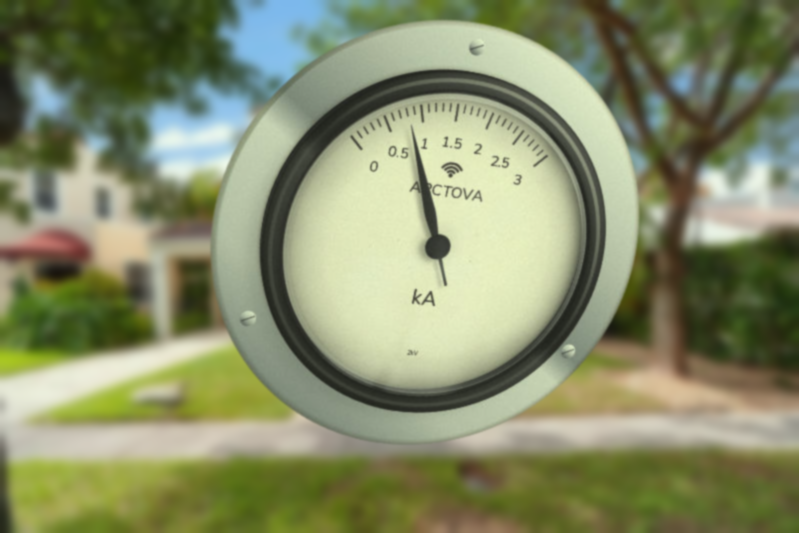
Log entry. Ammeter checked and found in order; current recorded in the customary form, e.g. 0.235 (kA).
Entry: 0.8 (kA)
